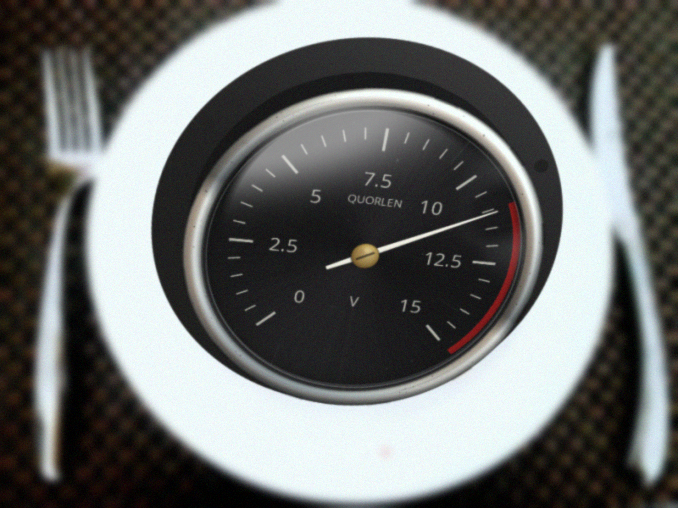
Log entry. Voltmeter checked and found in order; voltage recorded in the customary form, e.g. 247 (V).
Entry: 11 (V)
